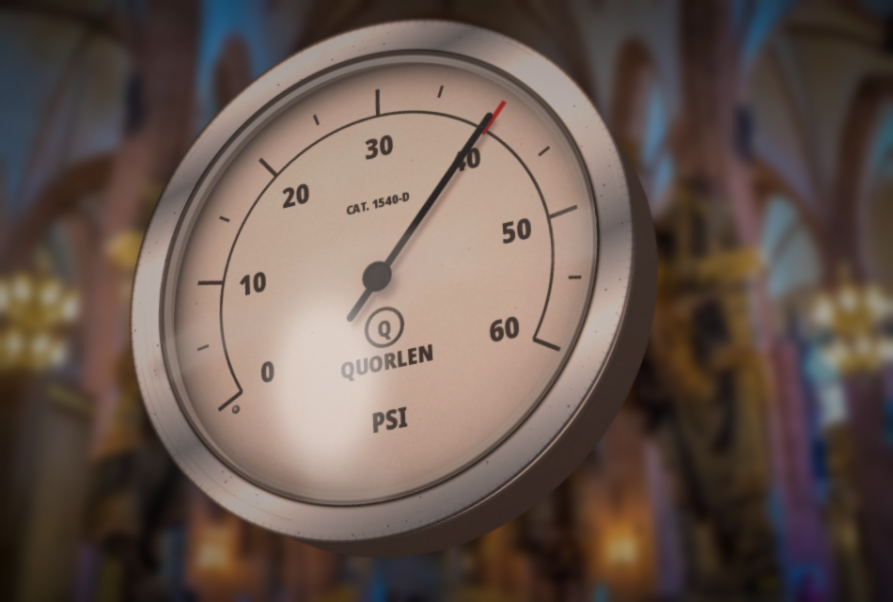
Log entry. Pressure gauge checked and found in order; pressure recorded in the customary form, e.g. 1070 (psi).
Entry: 40 (psi)
